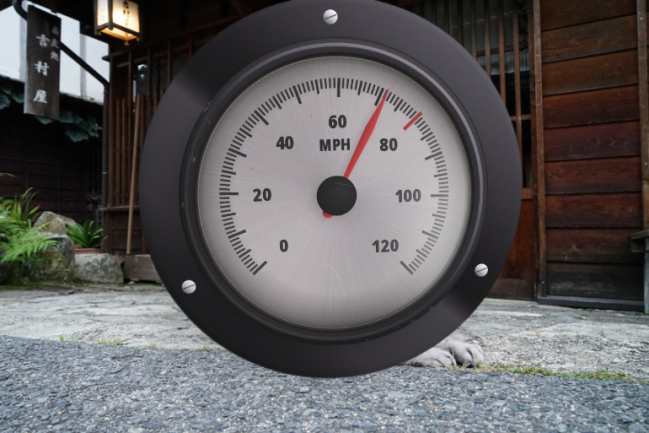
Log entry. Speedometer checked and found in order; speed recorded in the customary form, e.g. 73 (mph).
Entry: 71 (mph)
